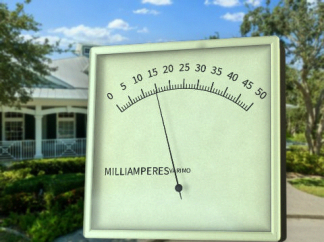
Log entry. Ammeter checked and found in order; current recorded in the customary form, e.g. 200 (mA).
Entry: 15 (mA)
